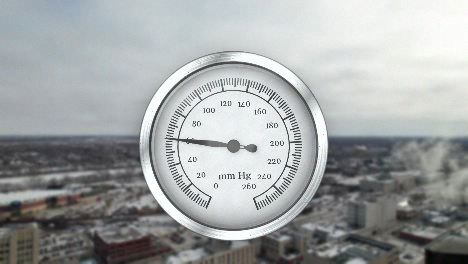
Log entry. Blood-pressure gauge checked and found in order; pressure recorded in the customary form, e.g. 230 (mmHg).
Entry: 60 (mmHg)
